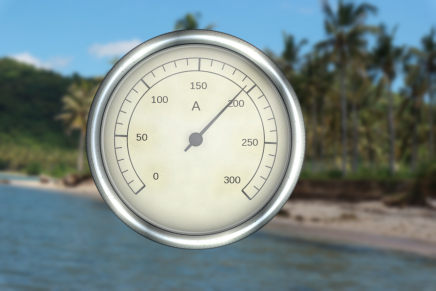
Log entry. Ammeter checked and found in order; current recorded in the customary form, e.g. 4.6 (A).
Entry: 195 (A)
